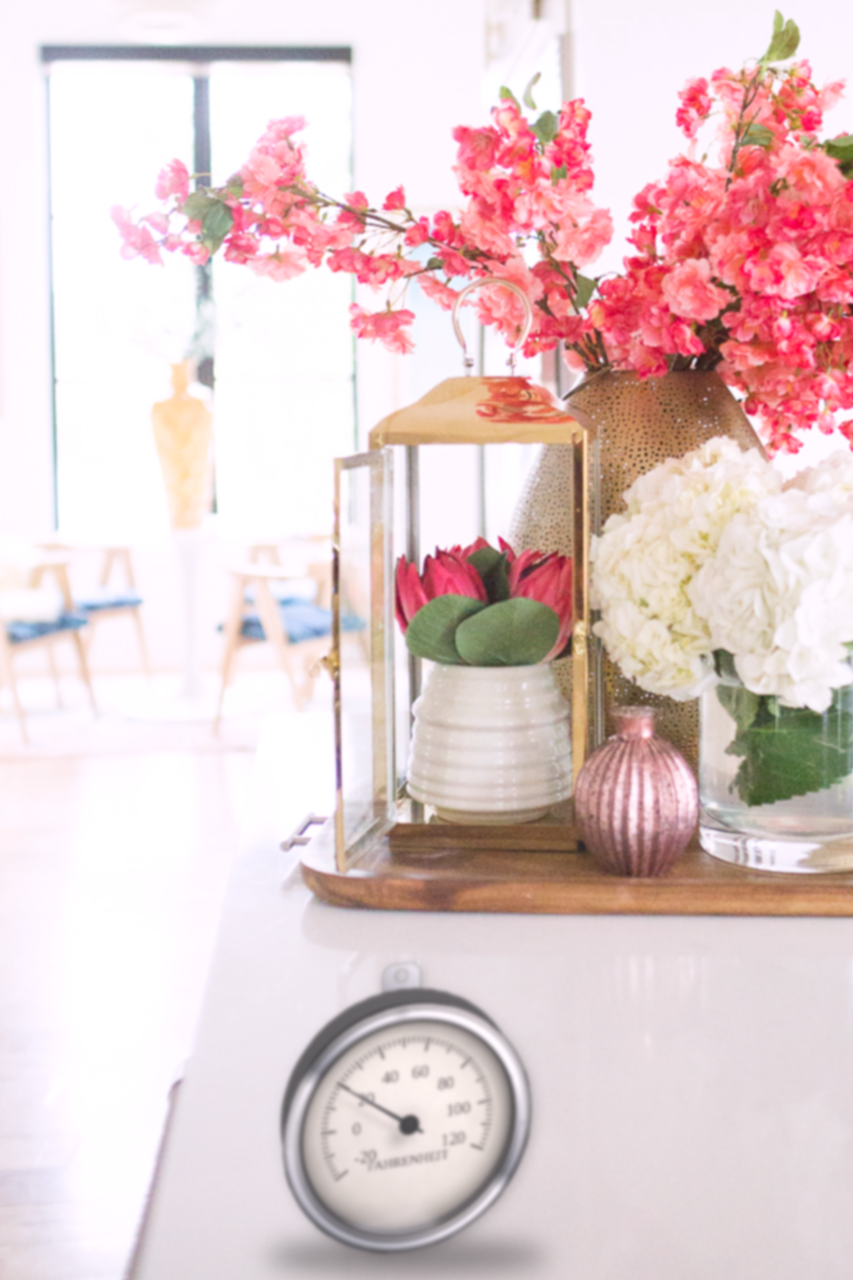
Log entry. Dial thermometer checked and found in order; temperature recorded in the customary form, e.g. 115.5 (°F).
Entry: 20 (°F)
